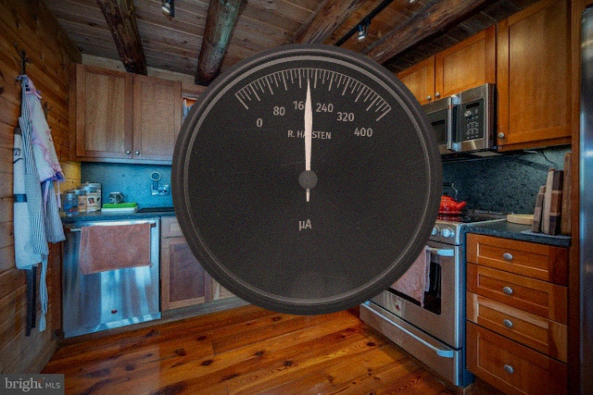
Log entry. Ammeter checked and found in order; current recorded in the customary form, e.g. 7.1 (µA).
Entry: 180 (µA)
